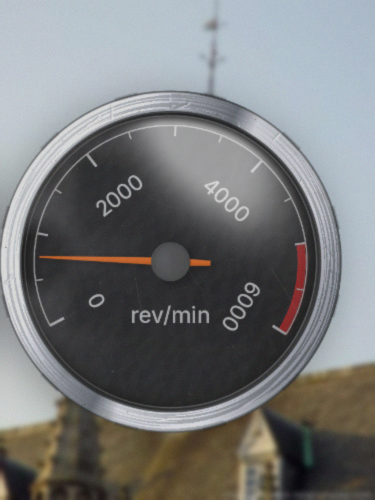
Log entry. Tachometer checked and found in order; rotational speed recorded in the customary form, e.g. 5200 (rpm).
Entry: 750 (rpm)
